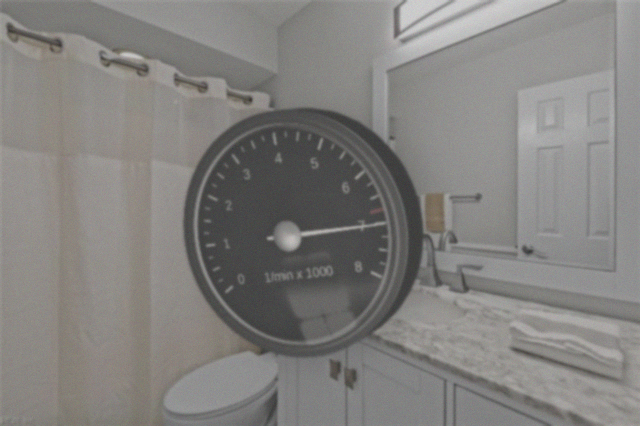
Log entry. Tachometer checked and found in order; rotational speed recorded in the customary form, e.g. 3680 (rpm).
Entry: 7000 (rpm)
